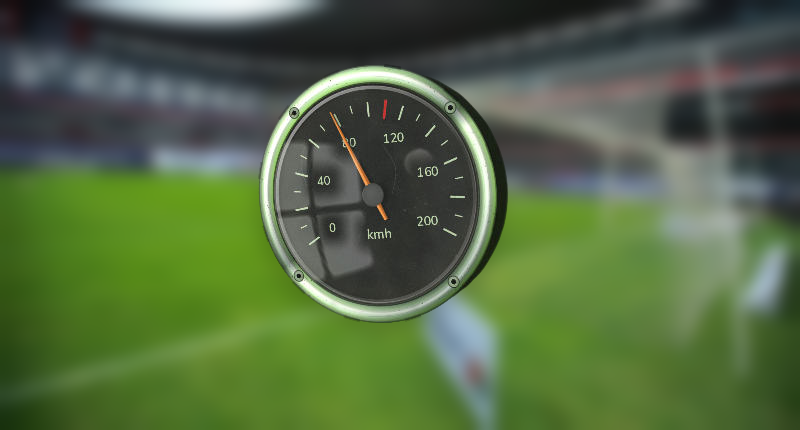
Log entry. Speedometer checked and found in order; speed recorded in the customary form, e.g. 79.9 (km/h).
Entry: 80 (km/h)
